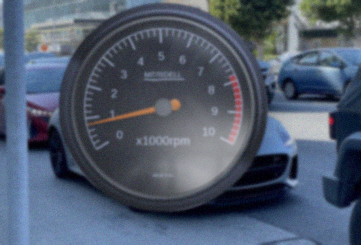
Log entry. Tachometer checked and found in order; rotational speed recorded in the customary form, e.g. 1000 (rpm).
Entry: 800 (rpm)
